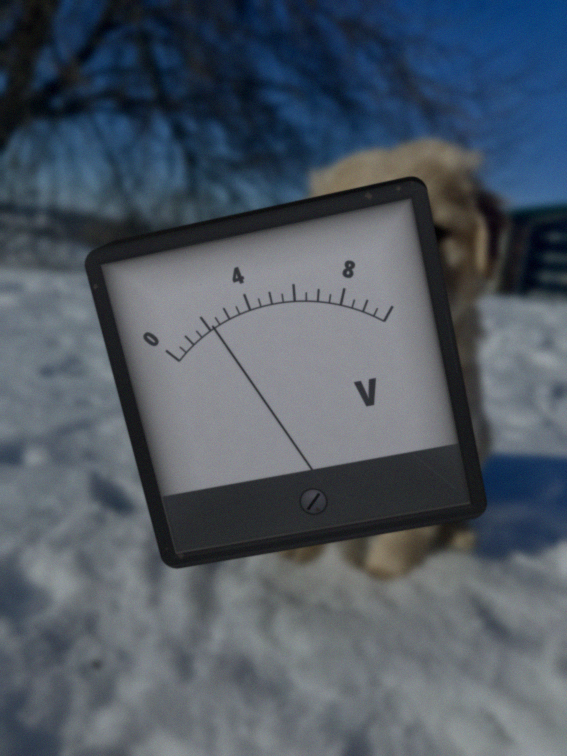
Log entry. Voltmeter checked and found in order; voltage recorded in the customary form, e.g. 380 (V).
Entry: 2.25 (V)
